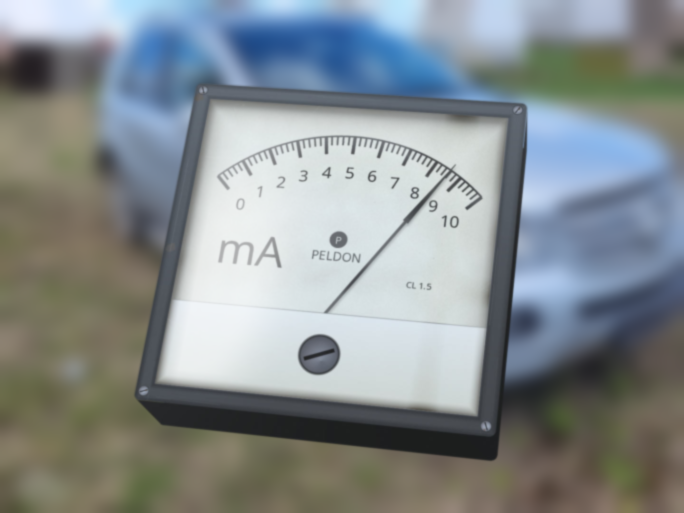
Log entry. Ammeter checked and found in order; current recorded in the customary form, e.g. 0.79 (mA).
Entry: 8.6 (mA)
